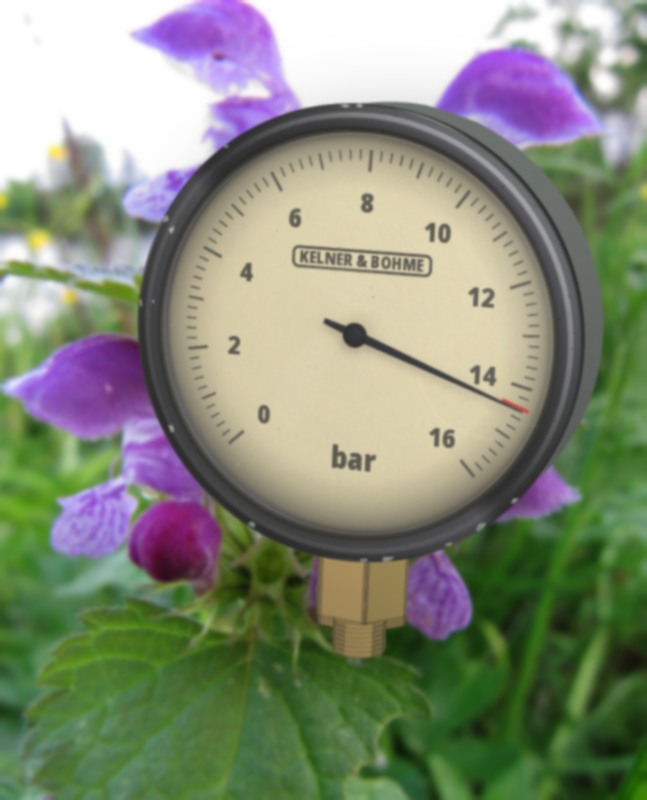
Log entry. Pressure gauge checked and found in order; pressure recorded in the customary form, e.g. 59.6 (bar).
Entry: 14.4 (bar)
